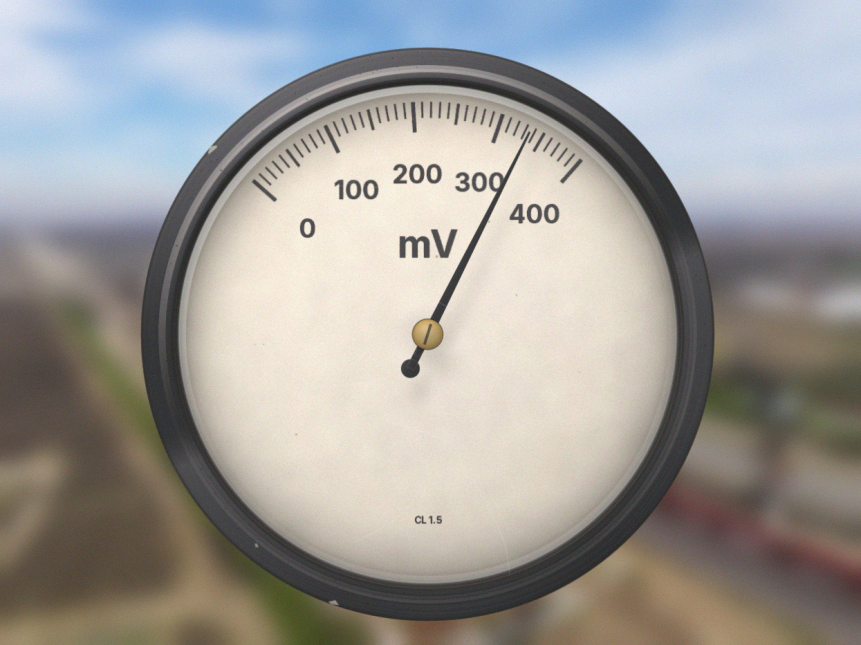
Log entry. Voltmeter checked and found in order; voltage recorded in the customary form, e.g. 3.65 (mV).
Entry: 335 (mV)
